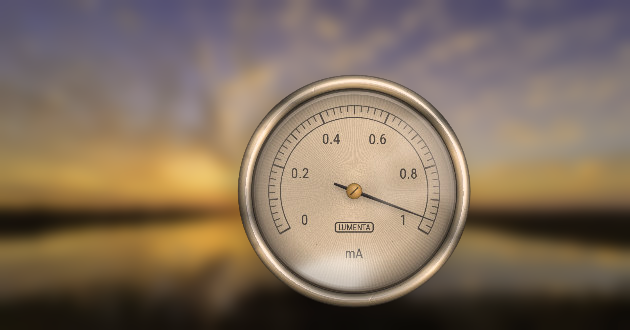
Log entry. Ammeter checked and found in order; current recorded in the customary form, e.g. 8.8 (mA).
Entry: 0.96 (mA)
